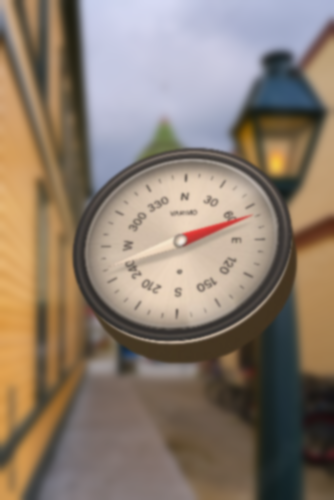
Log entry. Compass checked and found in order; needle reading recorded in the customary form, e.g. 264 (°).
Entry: 70 (°)
